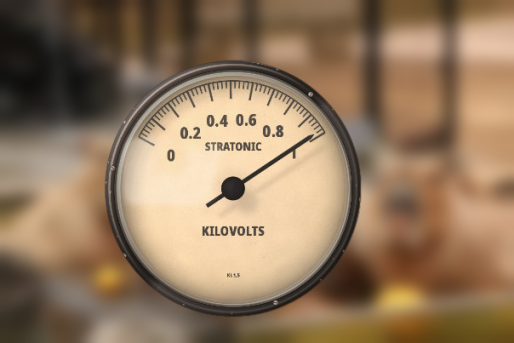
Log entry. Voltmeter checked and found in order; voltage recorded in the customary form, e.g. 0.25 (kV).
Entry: 0.98 (kV)
